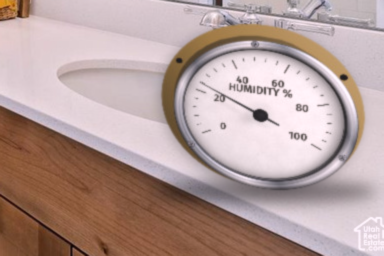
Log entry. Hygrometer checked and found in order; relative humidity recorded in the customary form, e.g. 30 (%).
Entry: 24 (%)
